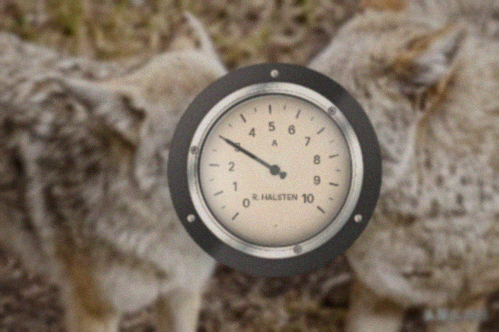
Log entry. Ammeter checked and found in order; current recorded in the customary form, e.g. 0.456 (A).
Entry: 3 (A)
